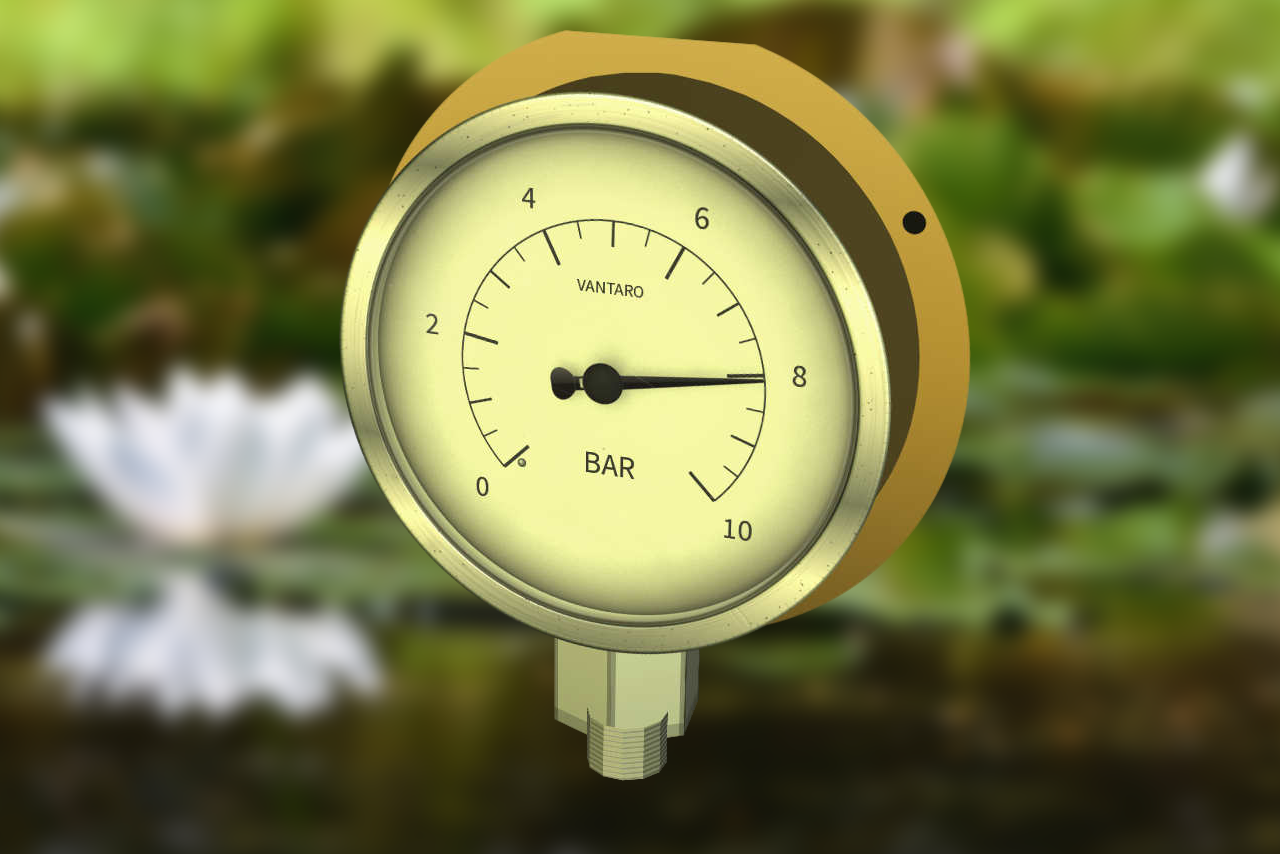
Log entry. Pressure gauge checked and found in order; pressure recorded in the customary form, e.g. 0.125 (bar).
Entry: 8 (bar)
